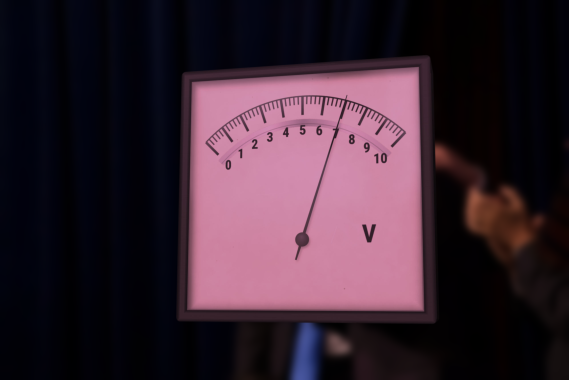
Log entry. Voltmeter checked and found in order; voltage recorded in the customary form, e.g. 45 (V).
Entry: 7 (V)
